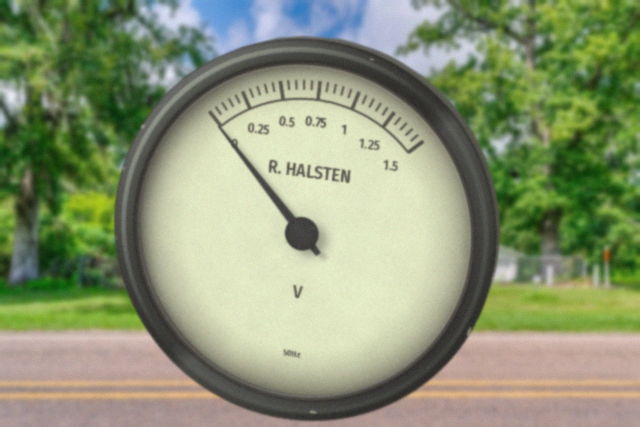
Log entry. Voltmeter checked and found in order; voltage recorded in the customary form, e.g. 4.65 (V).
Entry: 0 (V)
